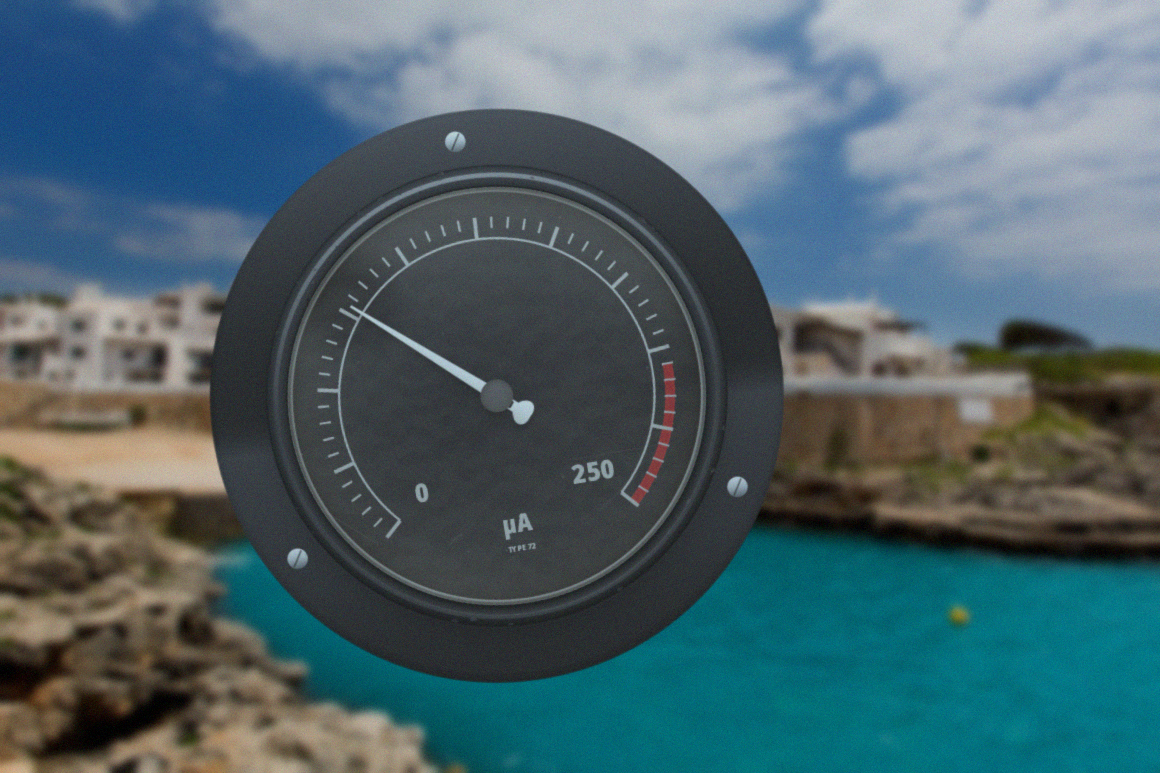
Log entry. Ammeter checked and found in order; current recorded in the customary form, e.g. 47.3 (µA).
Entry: 77.5 (µA)
